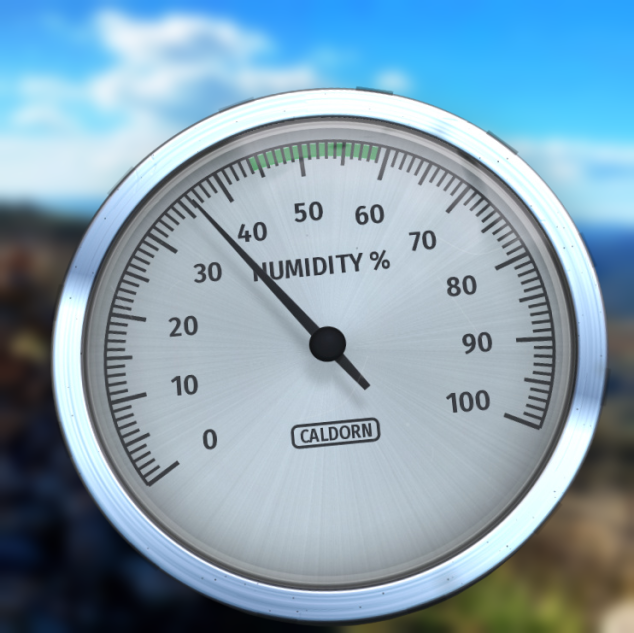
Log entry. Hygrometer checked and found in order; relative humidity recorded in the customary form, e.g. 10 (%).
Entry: 36 (%)
